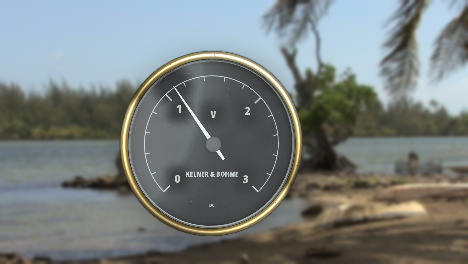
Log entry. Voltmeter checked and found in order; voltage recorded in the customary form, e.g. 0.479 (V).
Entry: 1.1 (V)
